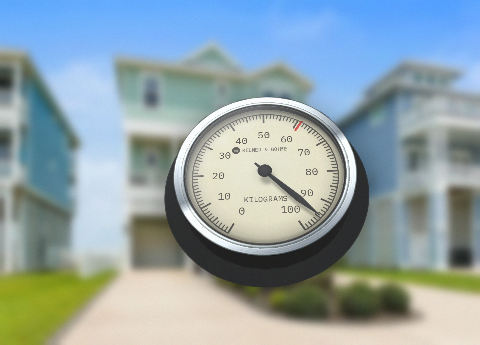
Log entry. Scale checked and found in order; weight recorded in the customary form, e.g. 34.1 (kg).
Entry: 95 (kg)
